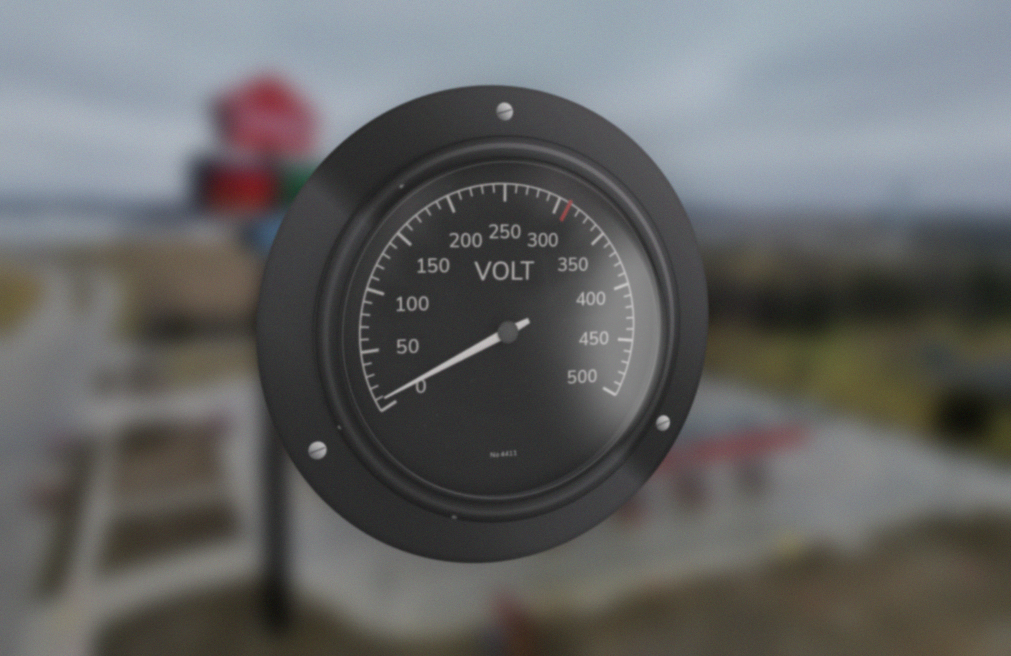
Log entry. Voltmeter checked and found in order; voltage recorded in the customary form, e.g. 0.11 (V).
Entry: 10 (V)
